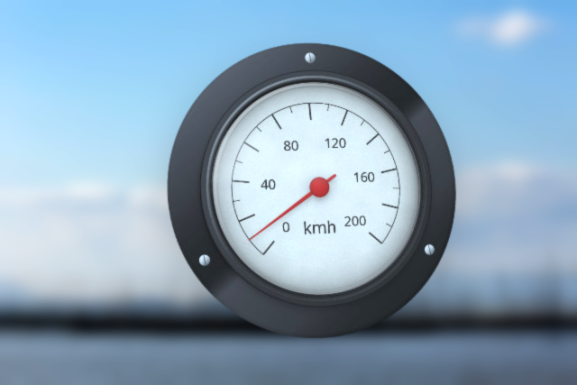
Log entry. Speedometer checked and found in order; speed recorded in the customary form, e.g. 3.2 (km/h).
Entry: 10 (km/h)
